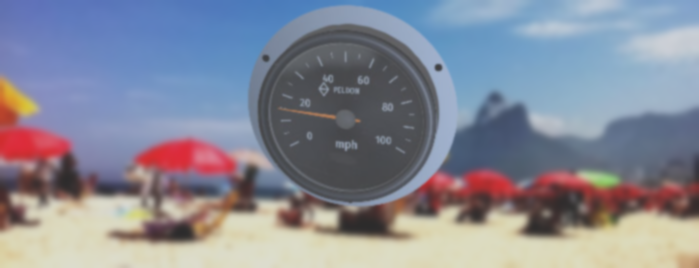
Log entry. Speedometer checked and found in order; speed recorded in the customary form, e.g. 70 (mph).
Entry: 15 (mph)
